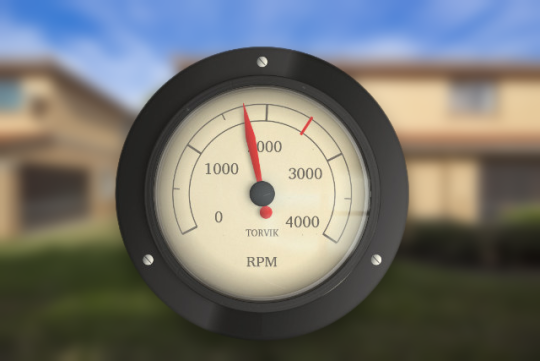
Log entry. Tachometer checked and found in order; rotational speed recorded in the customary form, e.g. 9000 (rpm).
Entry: 1750 (rpm)
